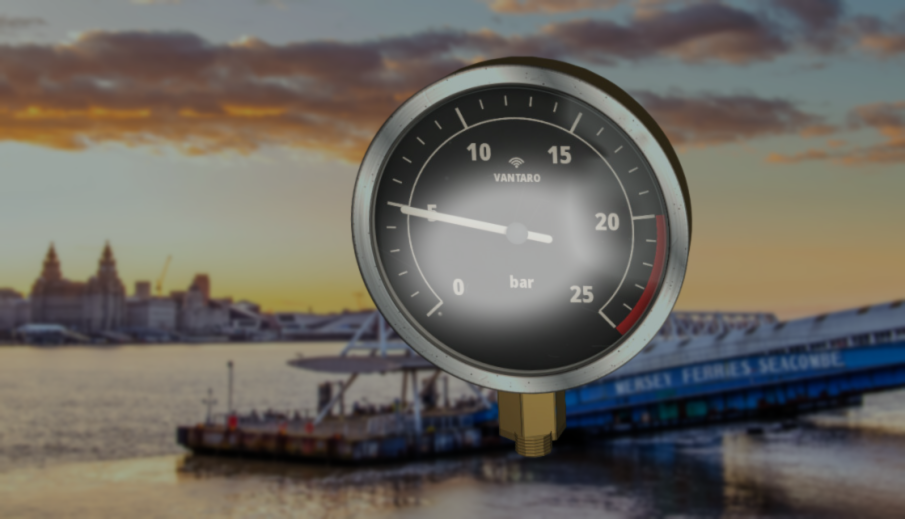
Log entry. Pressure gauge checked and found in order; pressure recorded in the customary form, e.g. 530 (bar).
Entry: 5 (bar)
